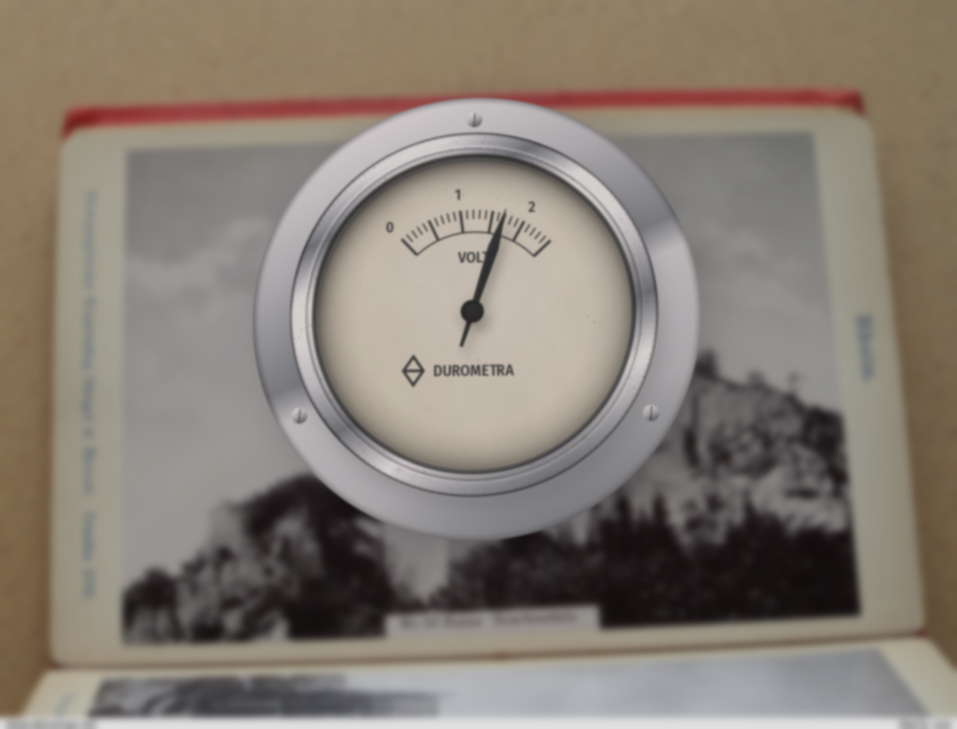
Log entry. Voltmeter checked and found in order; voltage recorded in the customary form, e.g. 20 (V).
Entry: 1.7 (V)
